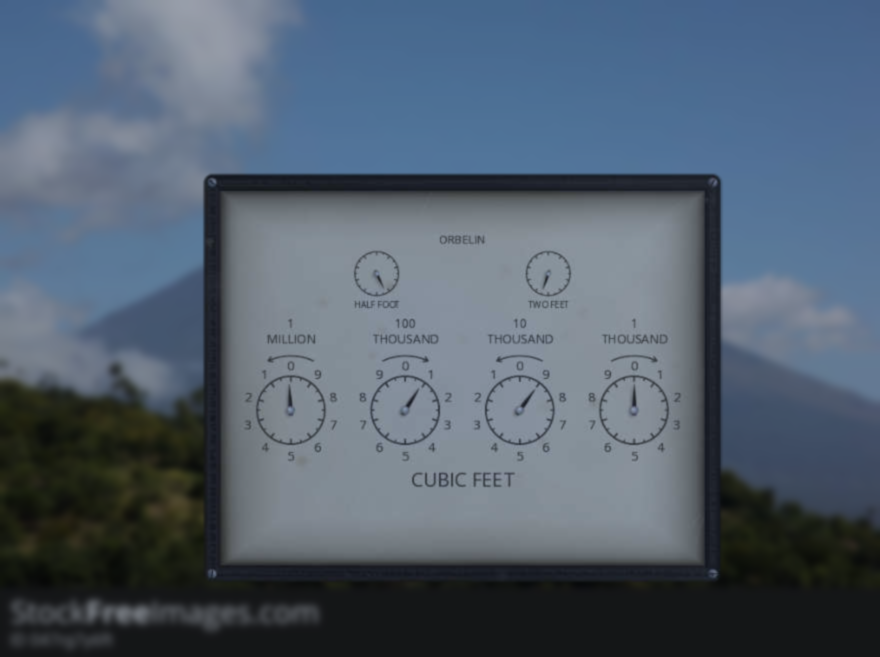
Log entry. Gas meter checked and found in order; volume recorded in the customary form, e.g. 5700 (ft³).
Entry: 9000 (ft³)
